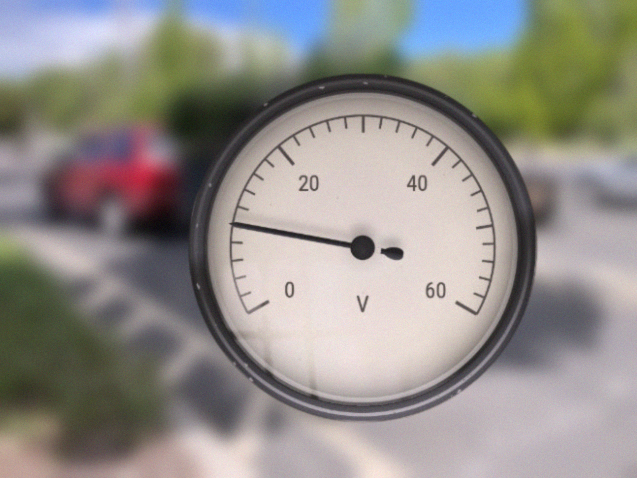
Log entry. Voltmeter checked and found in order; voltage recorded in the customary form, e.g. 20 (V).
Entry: 10 (V)
